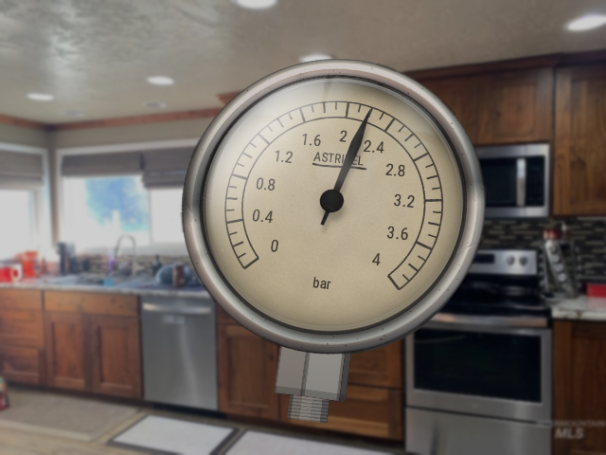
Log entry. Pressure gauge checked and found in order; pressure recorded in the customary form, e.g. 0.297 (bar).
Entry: 2.2 (bar)
